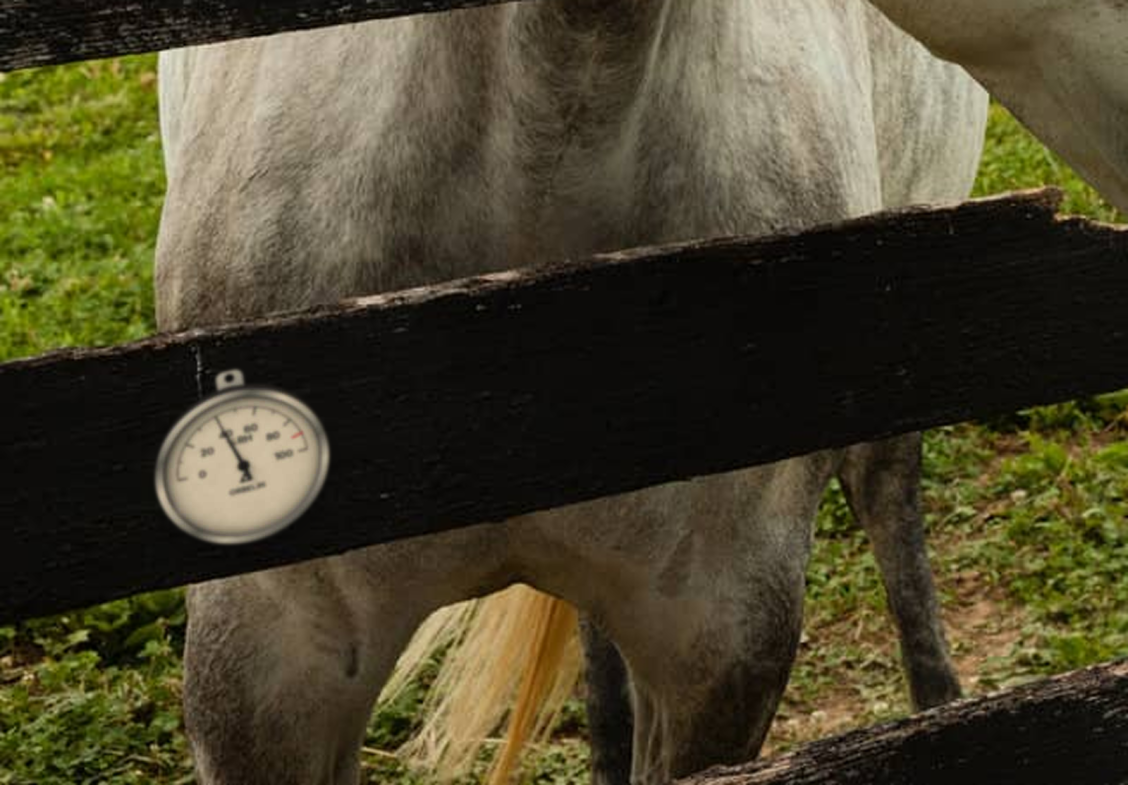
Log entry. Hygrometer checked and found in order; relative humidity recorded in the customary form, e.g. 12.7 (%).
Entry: 40 (%)
